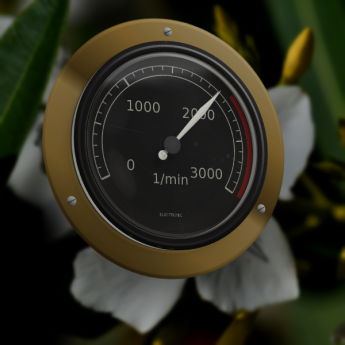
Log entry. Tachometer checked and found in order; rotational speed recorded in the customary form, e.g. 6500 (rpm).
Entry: 2000 (rpm)
